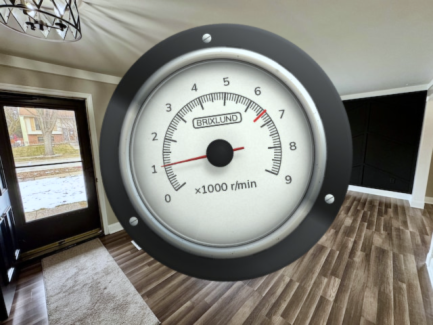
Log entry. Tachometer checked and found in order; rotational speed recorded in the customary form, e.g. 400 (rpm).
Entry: 1000 (rpm)
